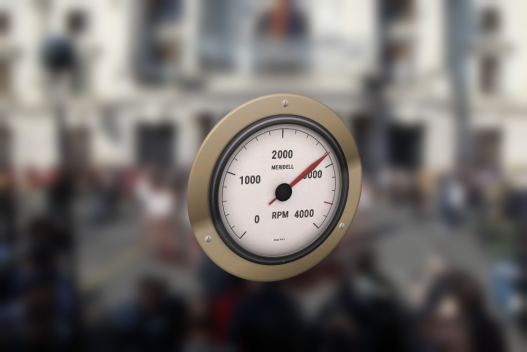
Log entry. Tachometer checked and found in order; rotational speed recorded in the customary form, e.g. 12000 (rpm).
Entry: 2800 (rpm)
